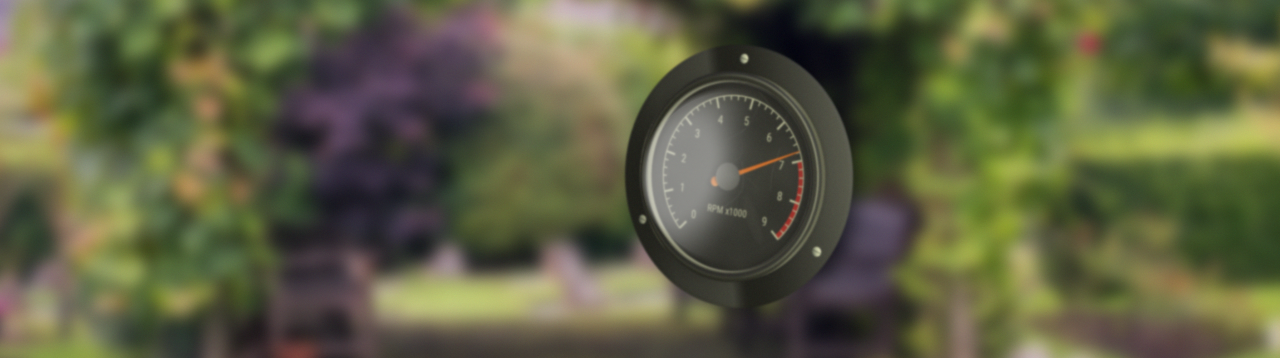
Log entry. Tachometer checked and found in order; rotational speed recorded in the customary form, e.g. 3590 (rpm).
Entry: 6800 (rpm)
